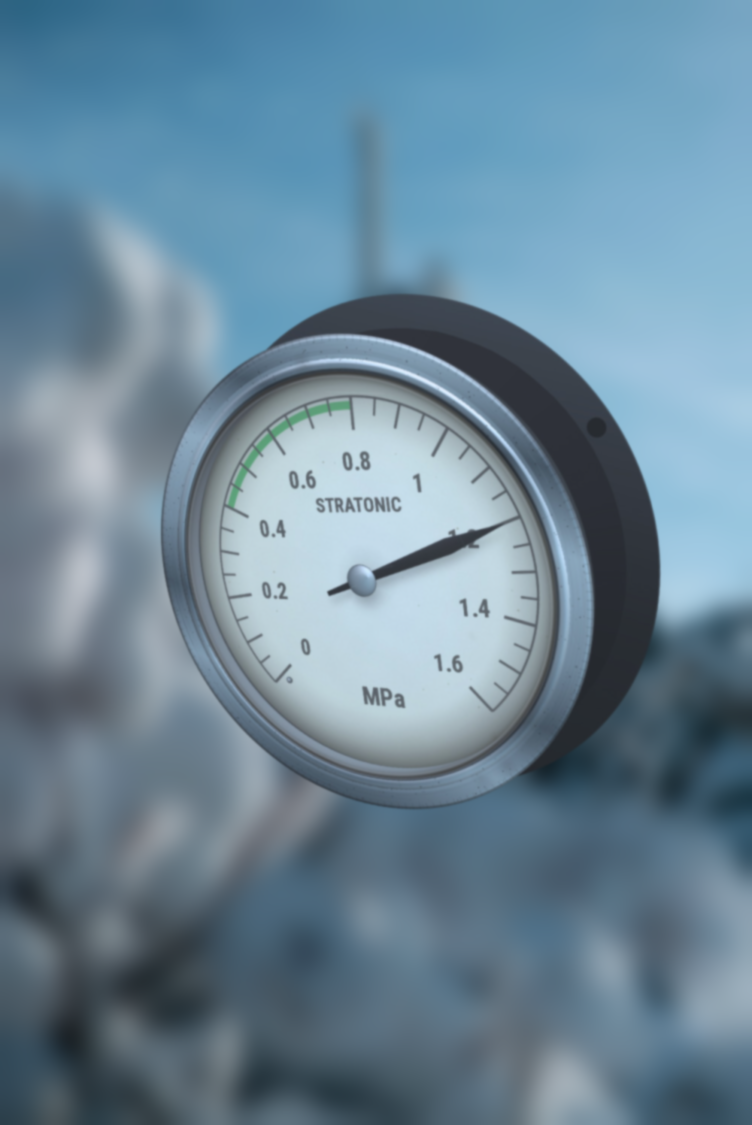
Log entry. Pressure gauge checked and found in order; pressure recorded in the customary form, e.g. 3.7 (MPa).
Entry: 1.2 (MPa)
